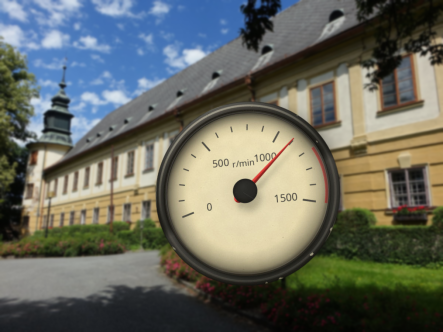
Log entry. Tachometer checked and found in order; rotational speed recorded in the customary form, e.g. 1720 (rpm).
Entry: 1100 (rpm)
